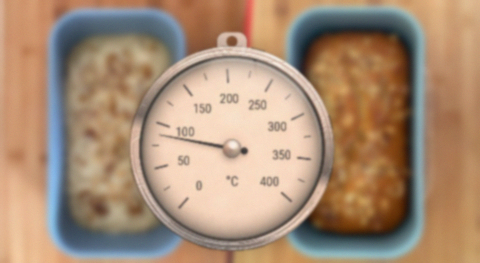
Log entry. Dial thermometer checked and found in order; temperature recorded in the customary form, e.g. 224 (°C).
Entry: 87.5 (°C)
